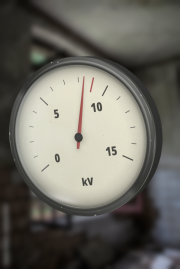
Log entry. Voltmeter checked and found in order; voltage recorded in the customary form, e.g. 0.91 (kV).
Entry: 8.5 (kV)
